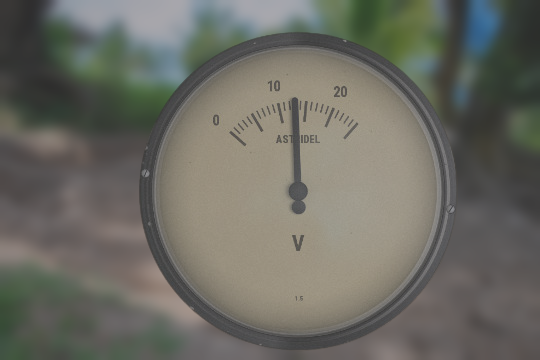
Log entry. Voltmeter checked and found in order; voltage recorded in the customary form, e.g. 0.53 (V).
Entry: 13 (V)
